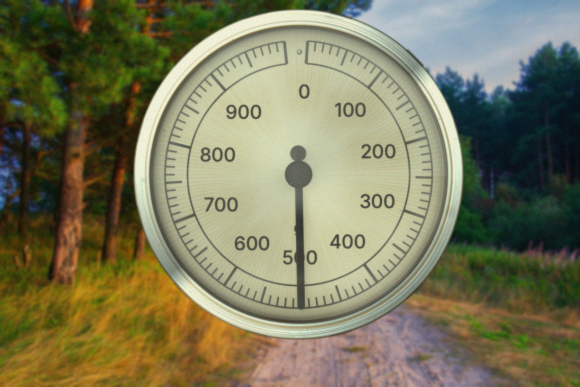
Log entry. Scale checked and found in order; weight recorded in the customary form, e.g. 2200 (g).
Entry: 500 (g)
